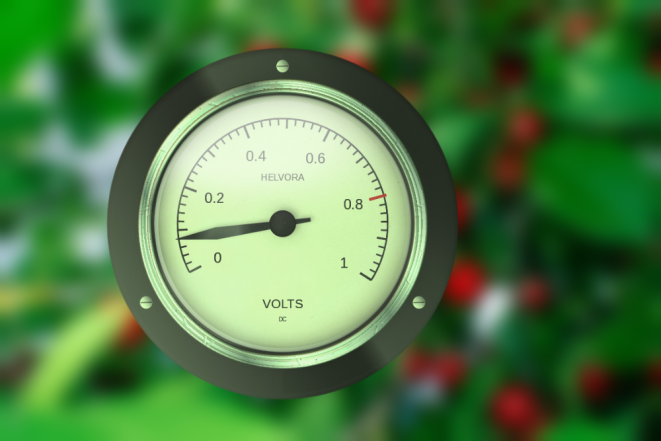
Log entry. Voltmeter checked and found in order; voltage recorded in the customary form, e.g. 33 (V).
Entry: 0.08 (V)
